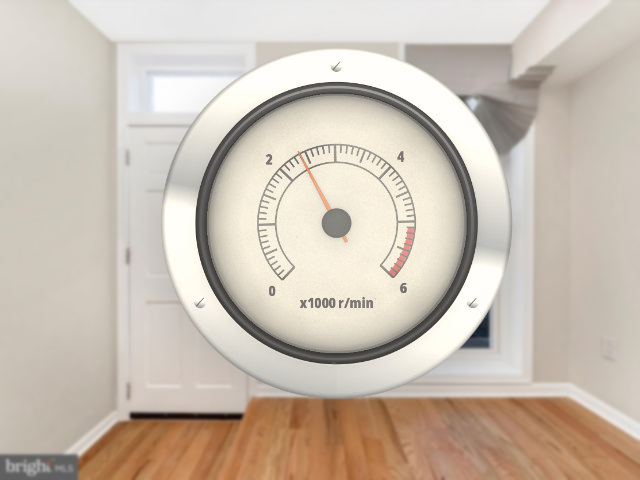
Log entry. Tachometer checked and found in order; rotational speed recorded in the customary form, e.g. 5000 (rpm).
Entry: 2400 (rpm)
